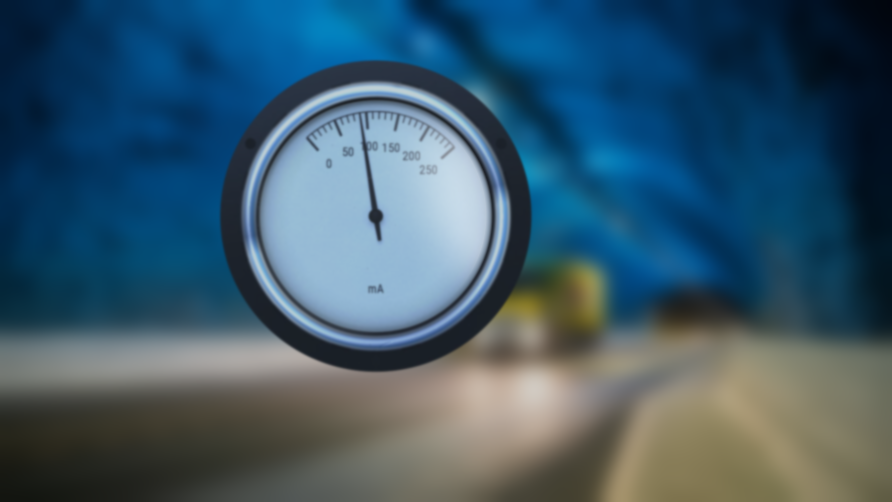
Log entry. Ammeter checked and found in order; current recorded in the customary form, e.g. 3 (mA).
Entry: 90 (mA)
